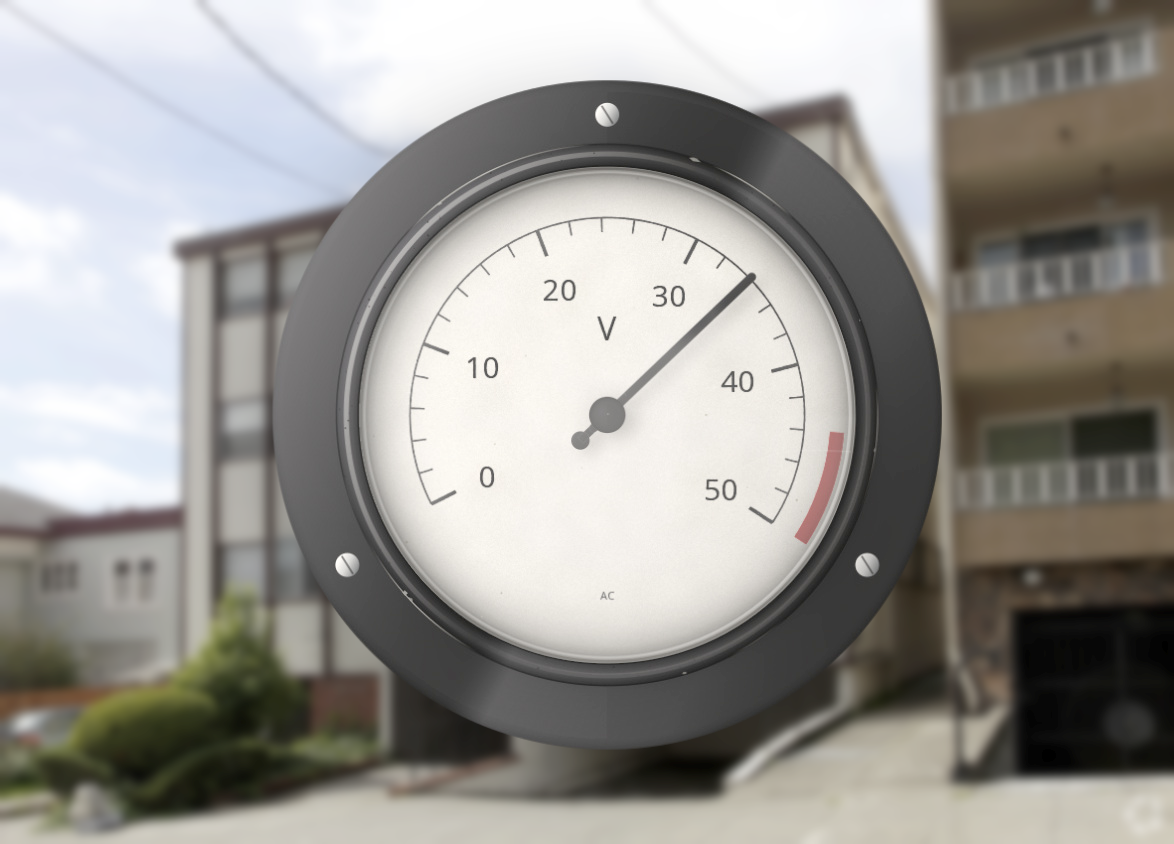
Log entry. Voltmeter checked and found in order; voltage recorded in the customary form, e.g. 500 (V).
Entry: 34 (V)
